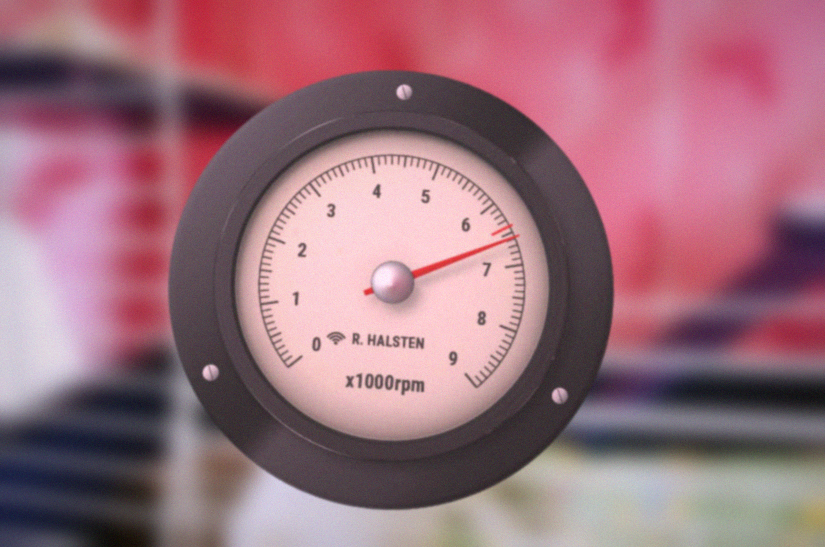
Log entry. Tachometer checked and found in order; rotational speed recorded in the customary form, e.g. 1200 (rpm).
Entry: 6600 (rpm)
